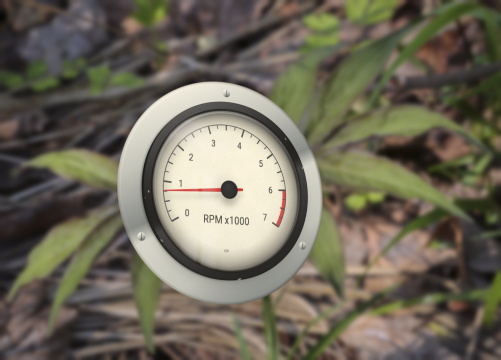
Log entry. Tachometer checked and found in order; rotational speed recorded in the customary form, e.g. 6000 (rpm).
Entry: 750 (rpm)
